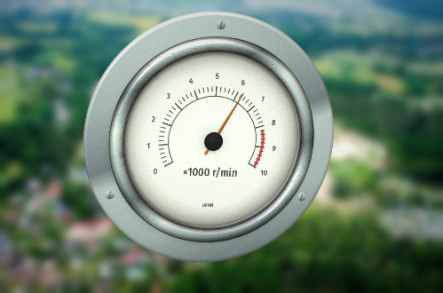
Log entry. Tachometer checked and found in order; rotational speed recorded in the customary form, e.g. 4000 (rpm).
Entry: 6200 (rpm)
